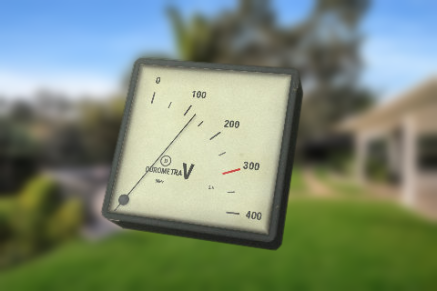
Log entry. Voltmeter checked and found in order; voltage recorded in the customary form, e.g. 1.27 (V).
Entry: 125 (V)
